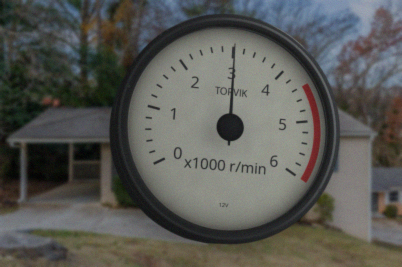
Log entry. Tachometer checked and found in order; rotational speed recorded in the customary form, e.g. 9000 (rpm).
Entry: 3000 (rpm)
